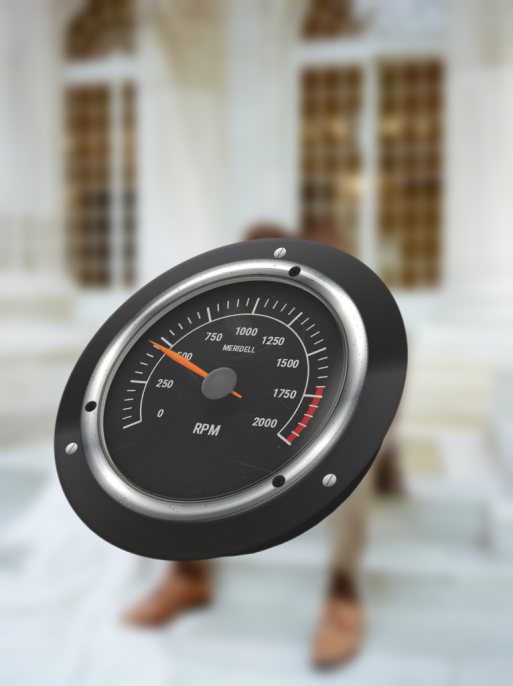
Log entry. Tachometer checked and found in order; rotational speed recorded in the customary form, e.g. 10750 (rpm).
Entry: 450 (rpm)
